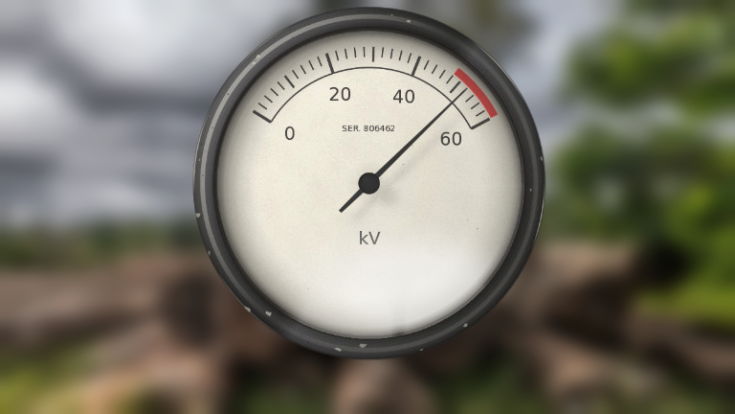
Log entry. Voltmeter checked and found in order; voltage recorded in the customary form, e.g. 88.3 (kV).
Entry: 52 (kV)
